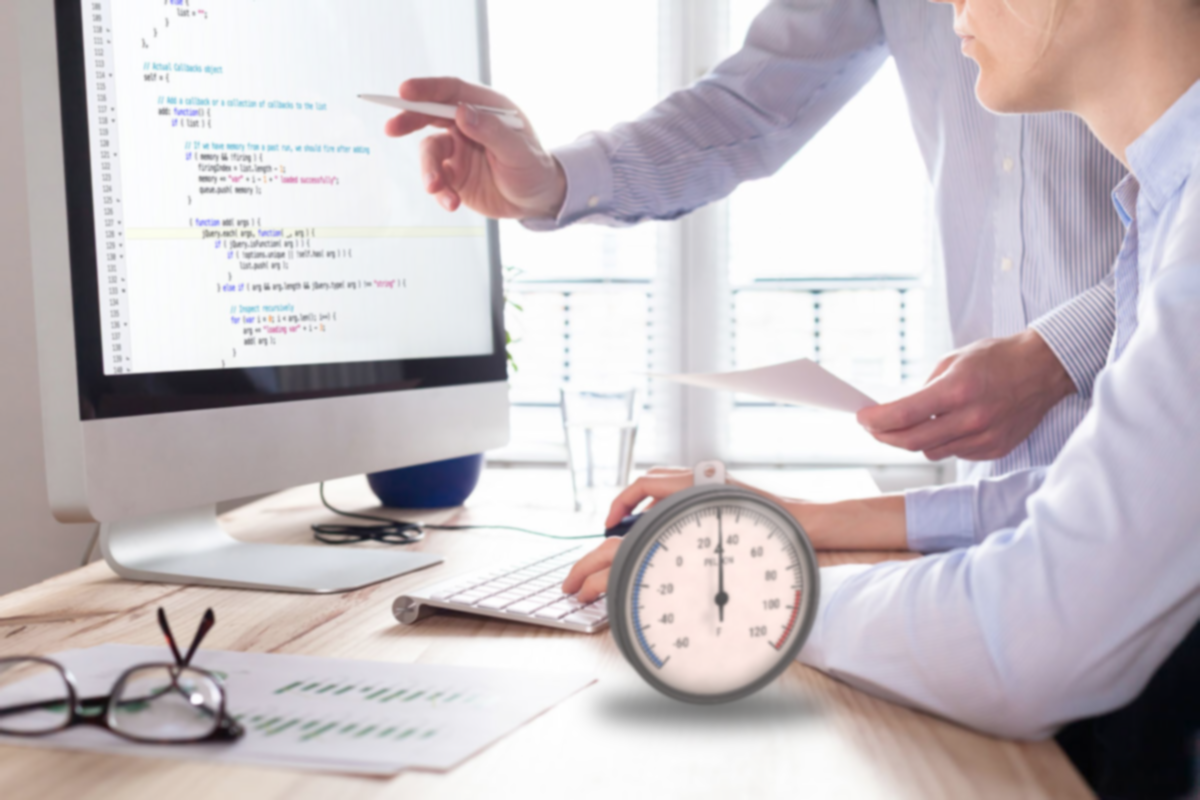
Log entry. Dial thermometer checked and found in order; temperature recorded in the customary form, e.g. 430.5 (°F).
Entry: 30 (°F)
